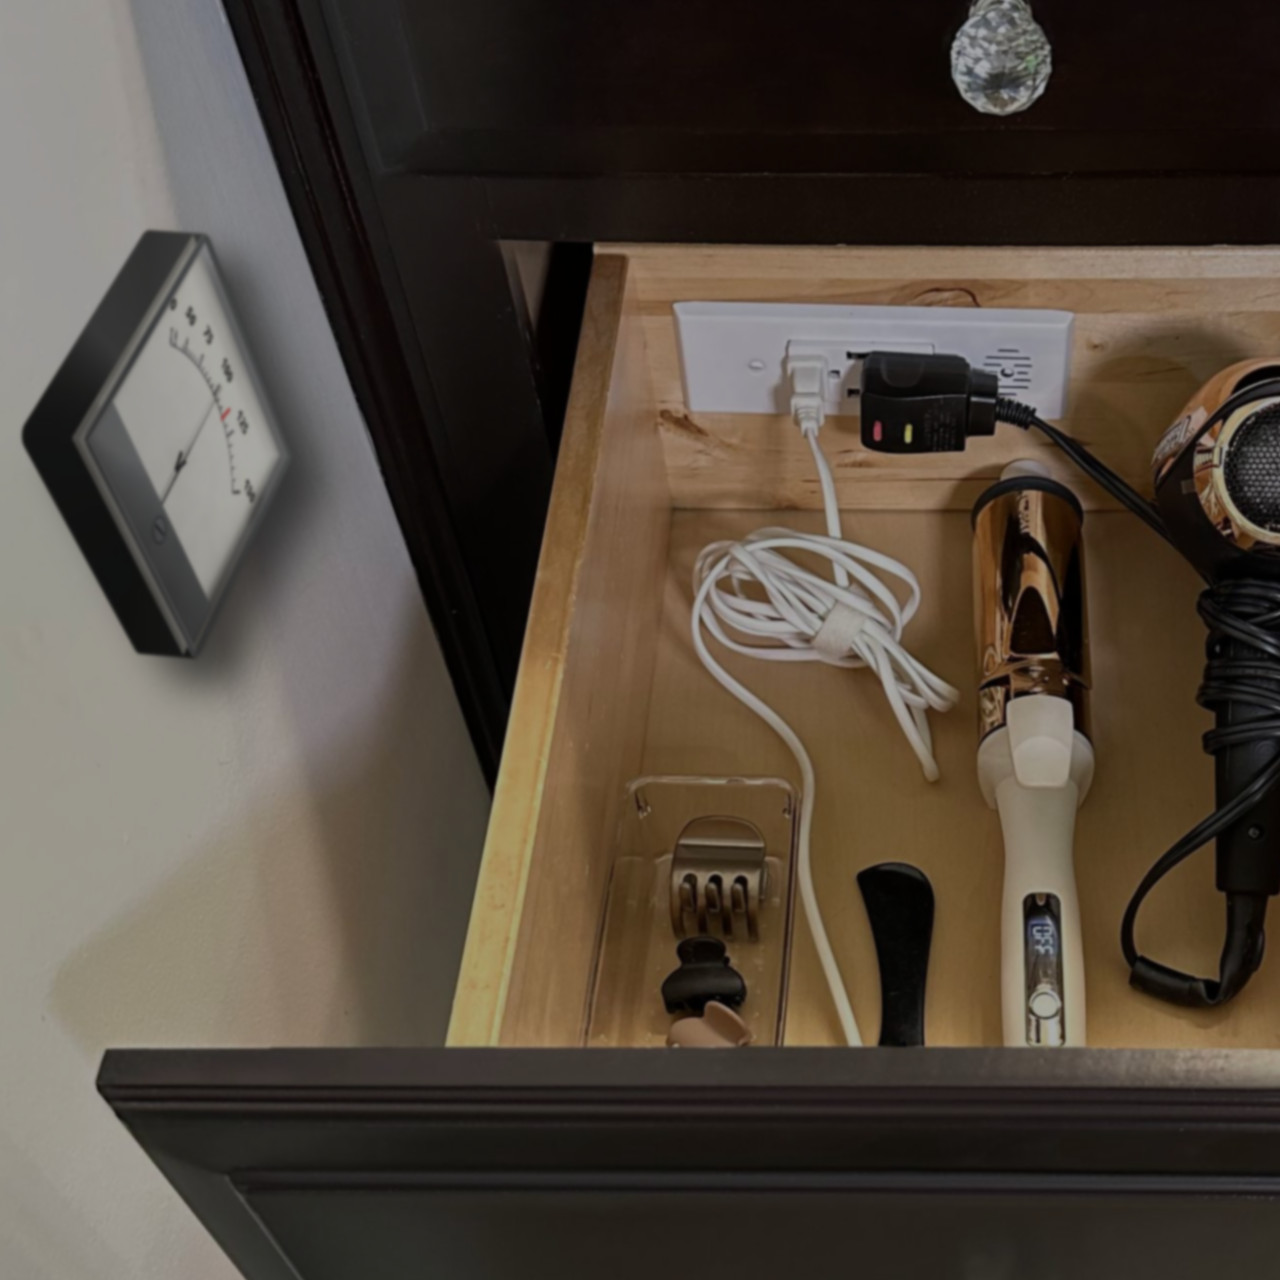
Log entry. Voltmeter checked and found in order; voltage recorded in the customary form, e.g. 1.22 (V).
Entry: 100 (V)
